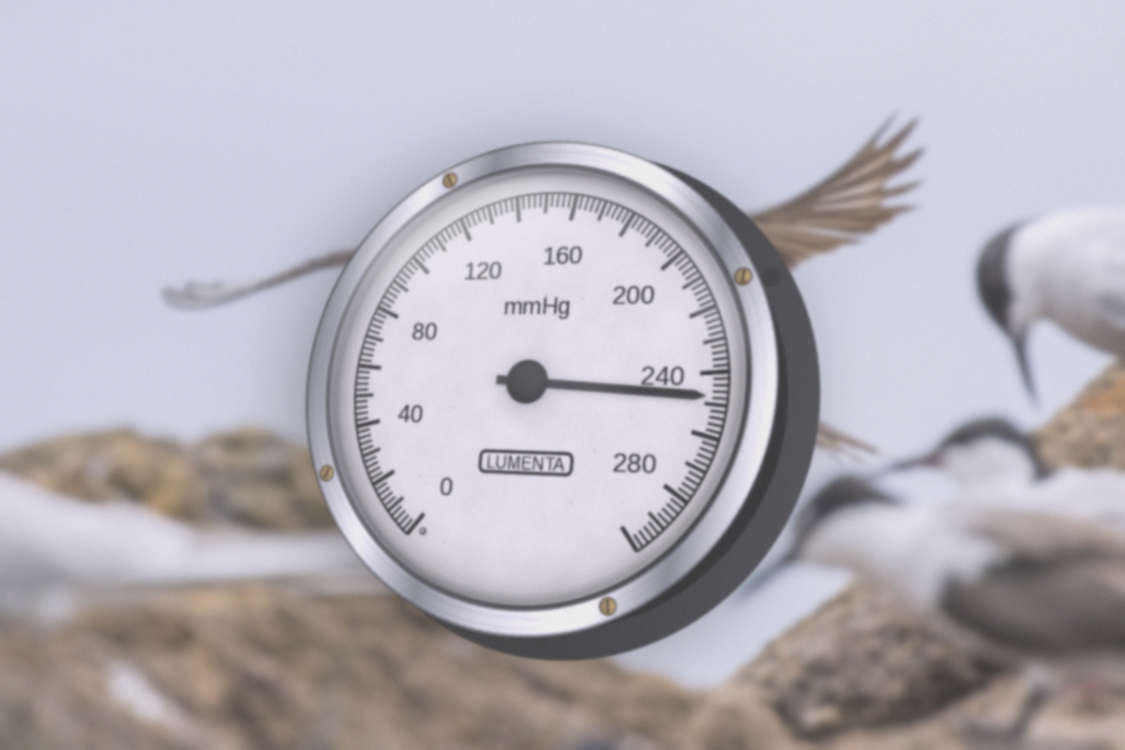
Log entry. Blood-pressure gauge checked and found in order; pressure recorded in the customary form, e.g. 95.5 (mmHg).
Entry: 248 (mmHg)
